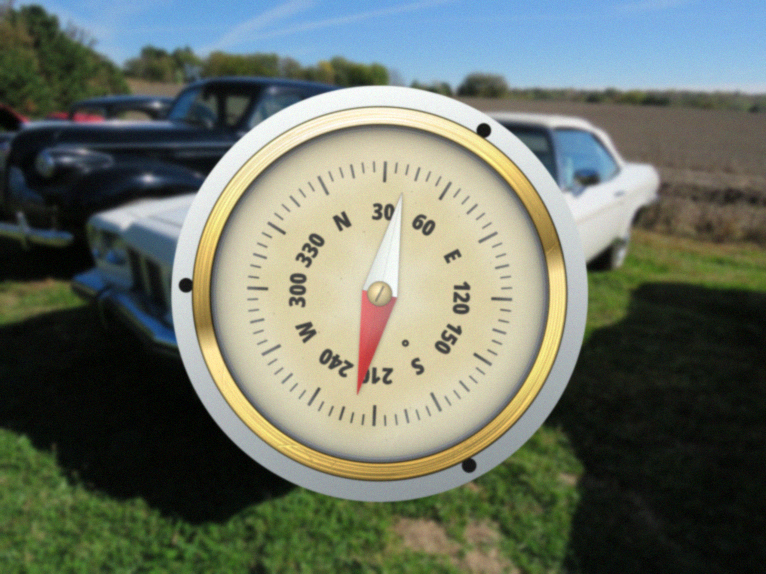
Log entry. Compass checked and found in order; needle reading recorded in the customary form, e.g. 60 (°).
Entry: 220 (°)
